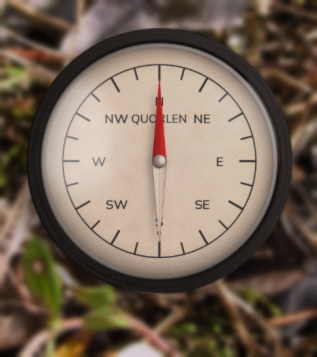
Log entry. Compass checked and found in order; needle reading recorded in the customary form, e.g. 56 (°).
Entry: 0 (°)
